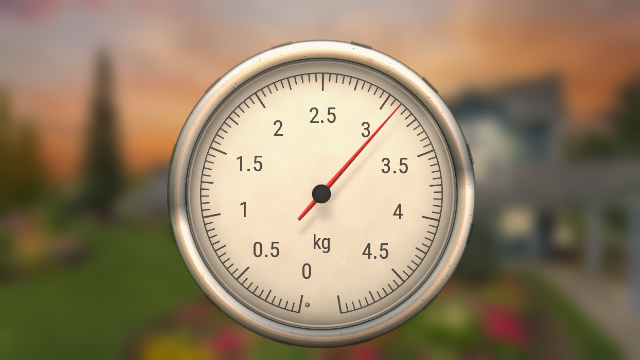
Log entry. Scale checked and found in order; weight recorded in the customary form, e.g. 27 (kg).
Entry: 3.1 (kg)
